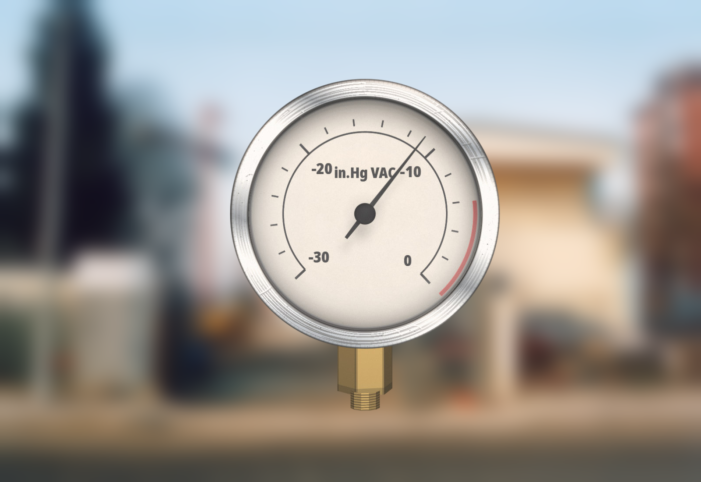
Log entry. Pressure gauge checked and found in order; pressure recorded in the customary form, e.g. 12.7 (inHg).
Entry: -11 (inHg)
